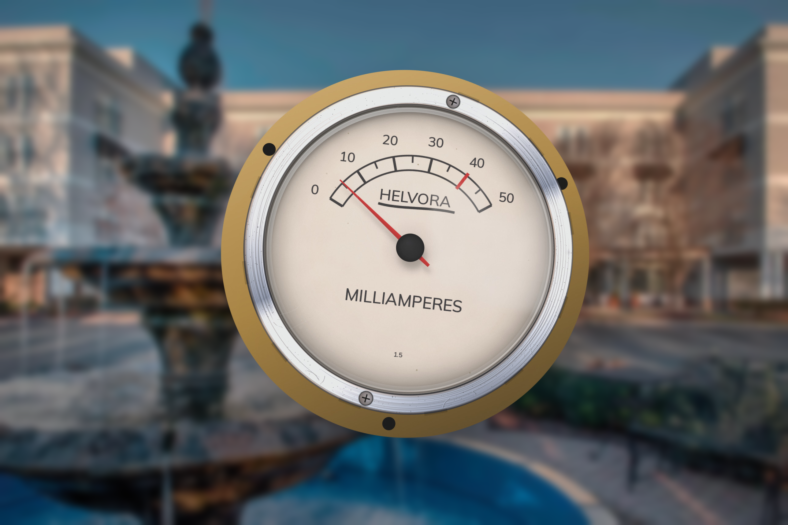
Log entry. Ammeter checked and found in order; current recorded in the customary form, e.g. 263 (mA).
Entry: 5 (mA)
